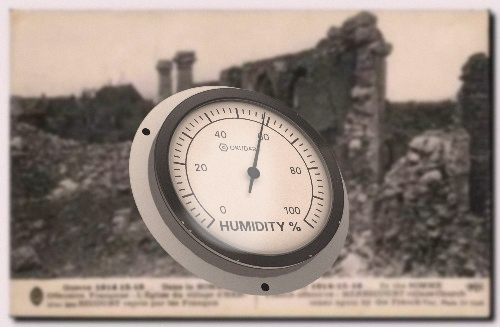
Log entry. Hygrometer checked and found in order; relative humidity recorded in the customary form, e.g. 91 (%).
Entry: 58 (%)
